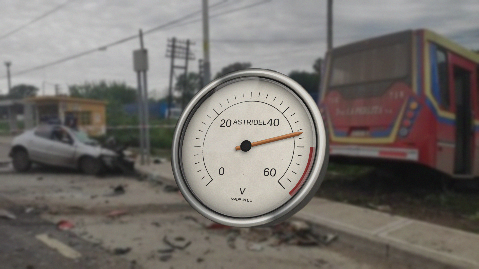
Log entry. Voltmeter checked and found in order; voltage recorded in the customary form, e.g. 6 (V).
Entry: 47 (V)
